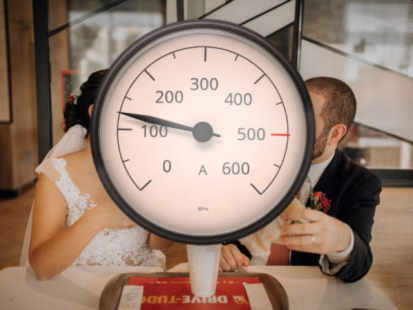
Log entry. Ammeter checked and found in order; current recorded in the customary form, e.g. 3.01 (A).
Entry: 125 (A)
